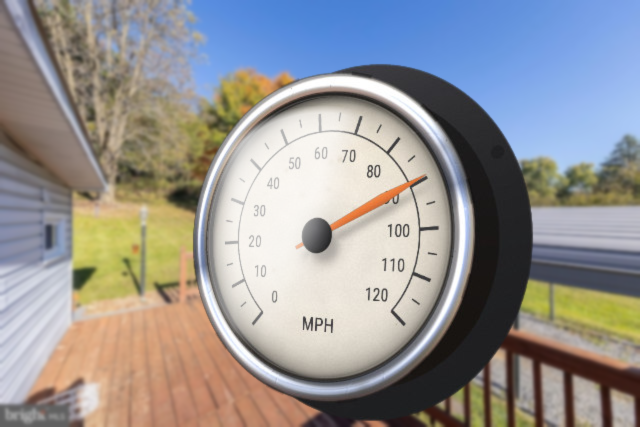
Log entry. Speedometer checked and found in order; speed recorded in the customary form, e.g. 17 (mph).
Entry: 90 (mph)
